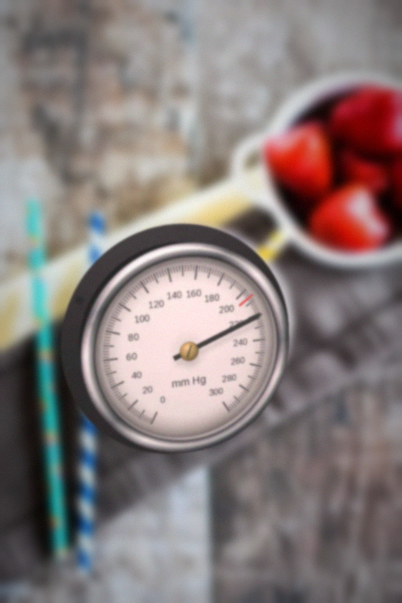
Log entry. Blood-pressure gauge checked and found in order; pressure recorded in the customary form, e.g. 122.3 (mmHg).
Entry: 220 (mmHg)
